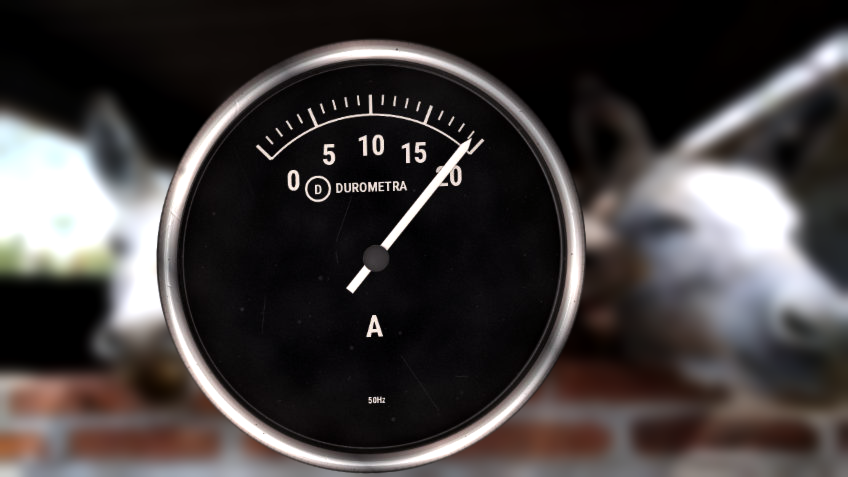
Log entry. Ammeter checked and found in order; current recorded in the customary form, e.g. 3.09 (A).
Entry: 19 (A)
